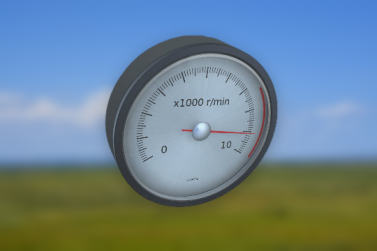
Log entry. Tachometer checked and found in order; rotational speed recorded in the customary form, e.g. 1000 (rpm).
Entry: 9000 (rpm)
